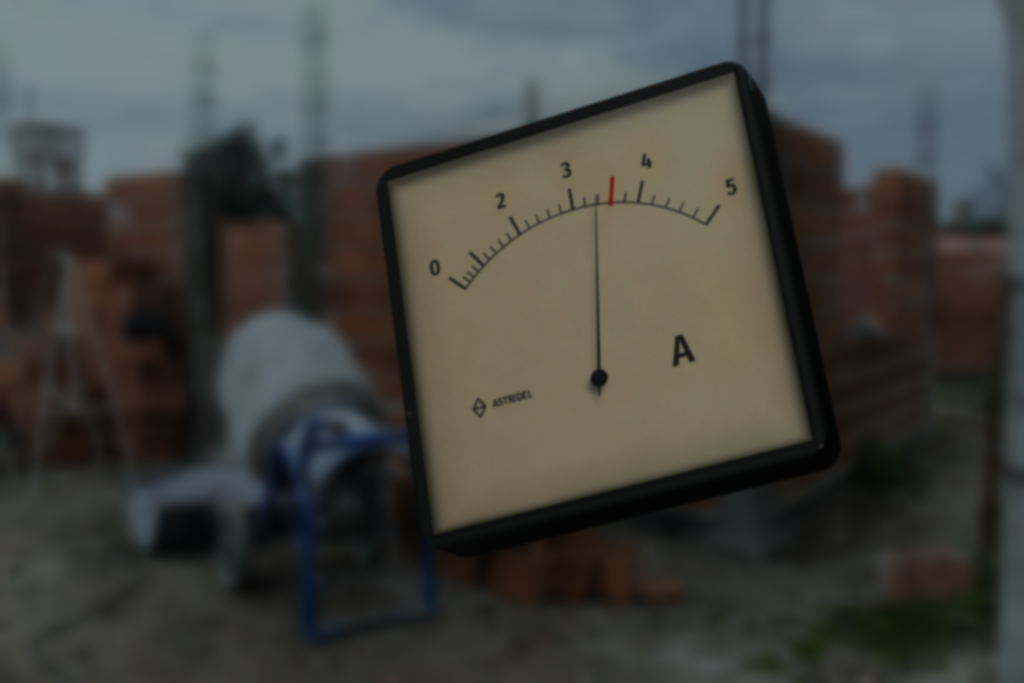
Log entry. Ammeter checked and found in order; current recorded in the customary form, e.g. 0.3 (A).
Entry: 3.4 (A)
